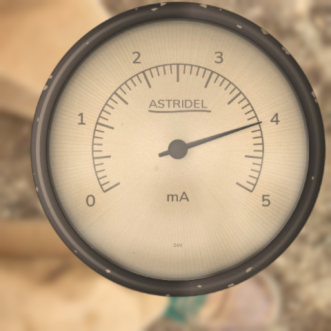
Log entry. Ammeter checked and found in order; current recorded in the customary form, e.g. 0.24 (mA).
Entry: 4 (mA)
